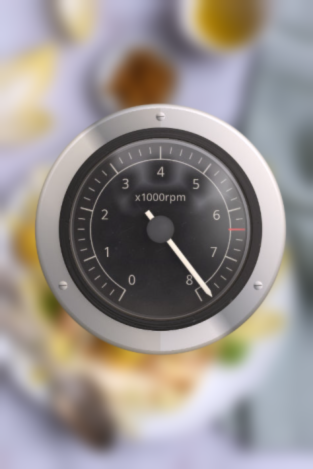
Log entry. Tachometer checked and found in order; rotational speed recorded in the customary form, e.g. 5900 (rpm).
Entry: 7800 (rpm)
